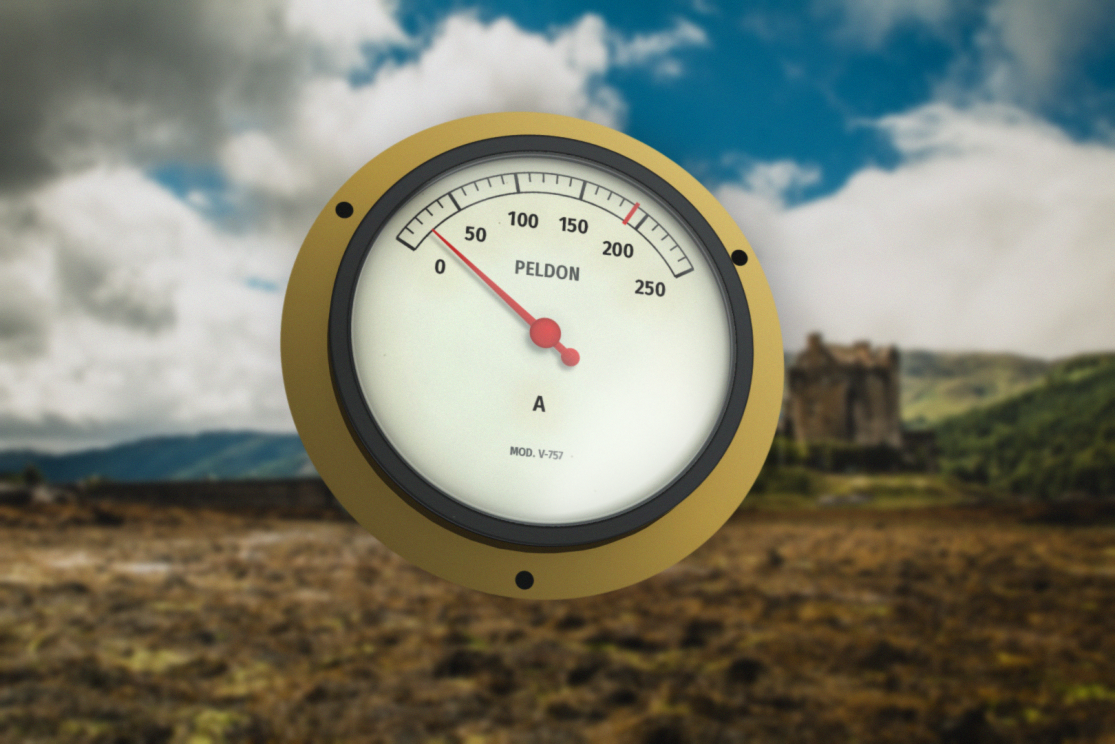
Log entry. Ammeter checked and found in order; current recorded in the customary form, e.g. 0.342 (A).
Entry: 20 (A)
